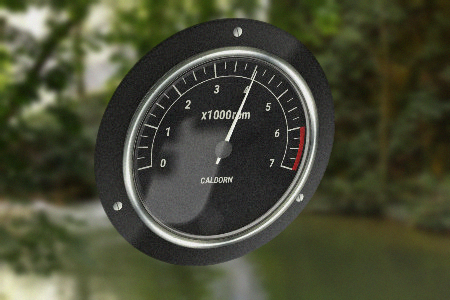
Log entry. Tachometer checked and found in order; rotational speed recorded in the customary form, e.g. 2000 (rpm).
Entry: 4000 (rpm)
